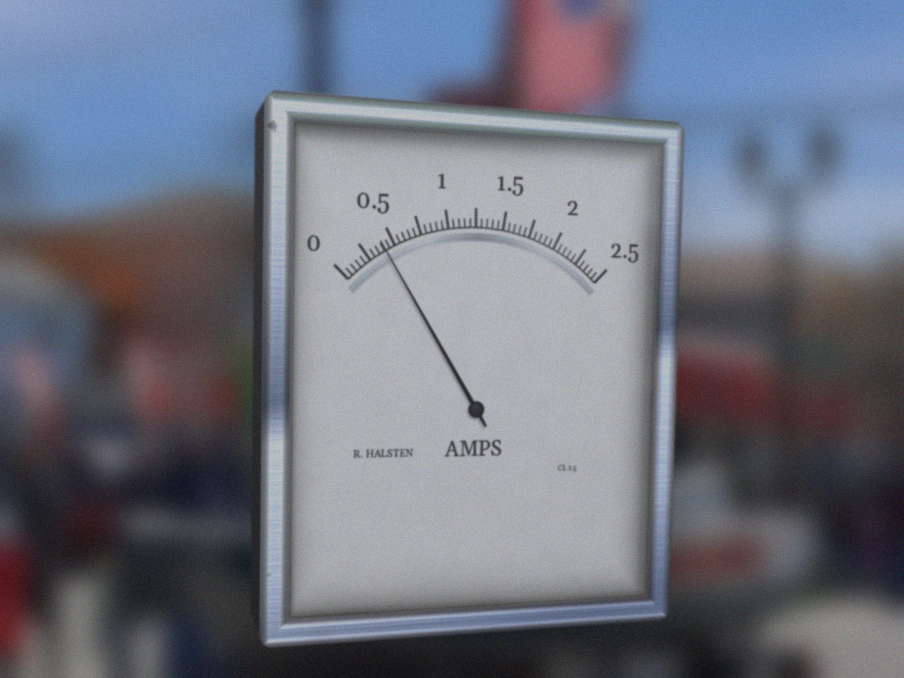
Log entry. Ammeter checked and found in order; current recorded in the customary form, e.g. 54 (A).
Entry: 0.4 (A)
